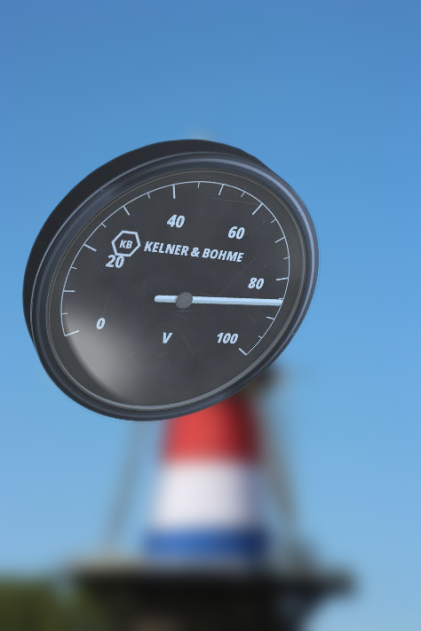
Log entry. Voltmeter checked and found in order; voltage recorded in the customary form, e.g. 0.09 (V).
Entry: 85 (V)
